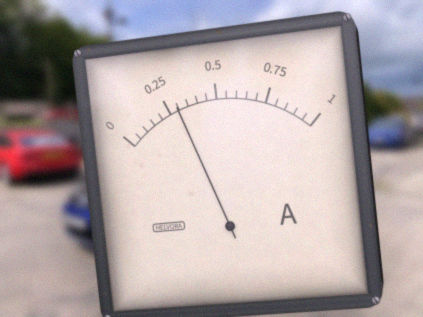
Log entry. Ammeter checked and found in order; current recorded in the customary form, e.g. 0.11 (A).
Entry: 0.3 (A)
